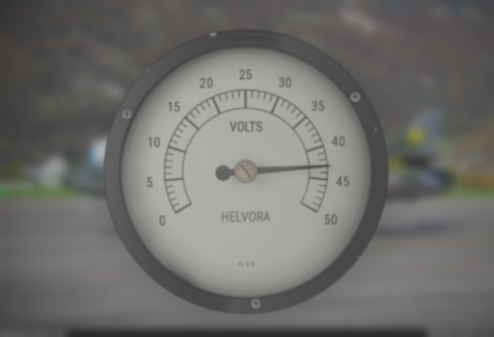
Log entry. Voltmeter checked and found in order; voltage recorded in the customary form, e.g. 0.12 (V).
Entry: 43 (V)
